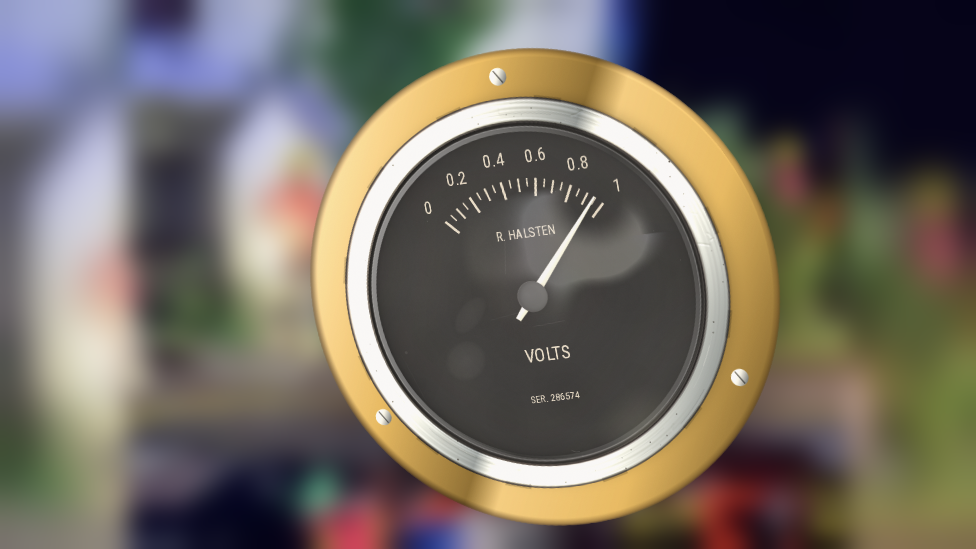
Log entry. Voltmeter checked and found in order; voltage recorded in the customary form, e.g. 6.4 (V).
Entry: 0.95 (V)
